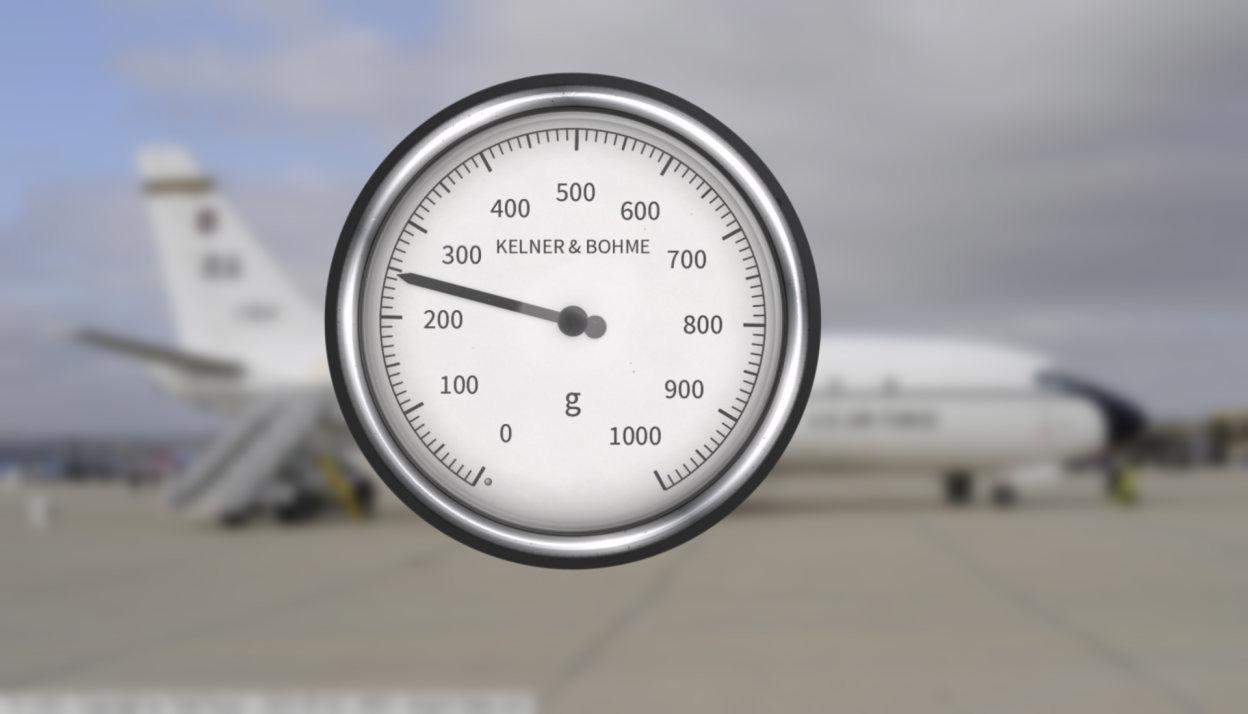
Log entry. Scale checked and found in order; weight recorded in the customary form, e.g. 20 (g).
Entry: 245 (g)
